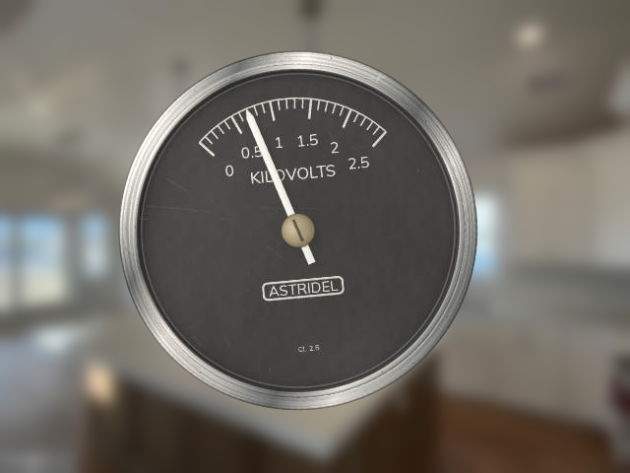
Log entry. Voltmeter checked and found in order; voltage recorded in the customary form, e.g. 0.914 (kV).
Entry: 0.7 (kV)
